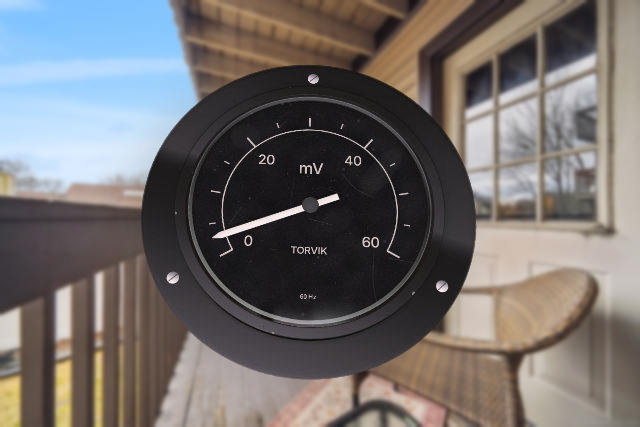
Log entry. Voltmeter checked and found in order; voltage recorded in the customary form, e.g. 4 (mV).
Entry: 2.5 (mV)
